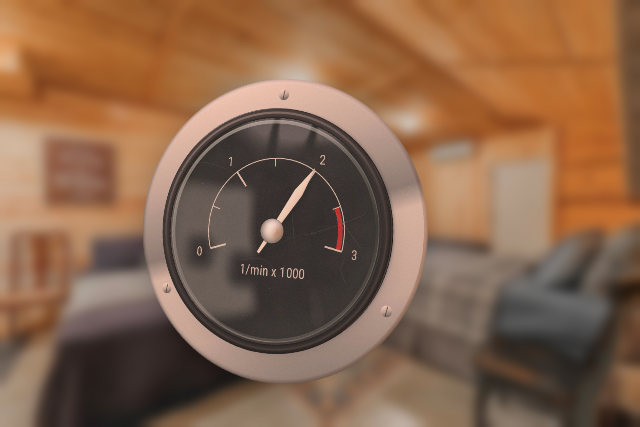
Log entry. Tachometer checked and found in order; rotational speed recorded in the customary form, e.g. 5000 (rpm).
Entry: 2000 (rpm)
